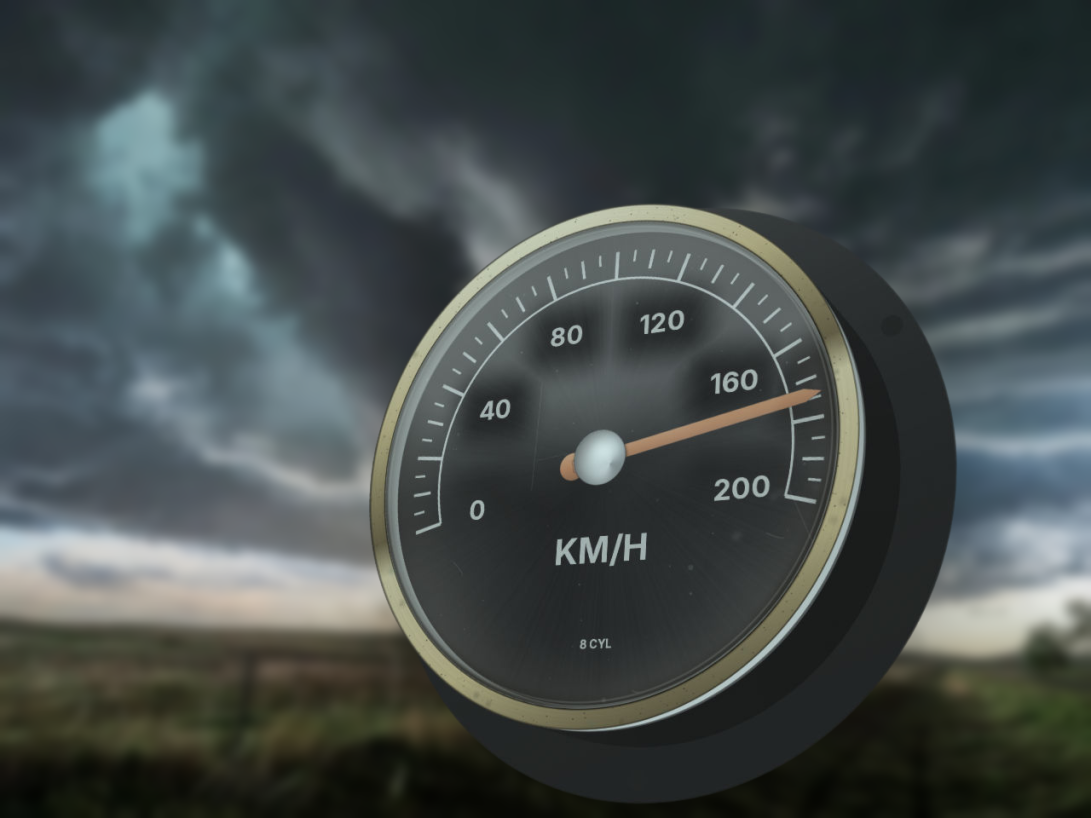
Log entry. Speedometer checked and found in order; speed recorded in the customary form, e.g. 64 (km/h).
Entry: 175 (km/h)
